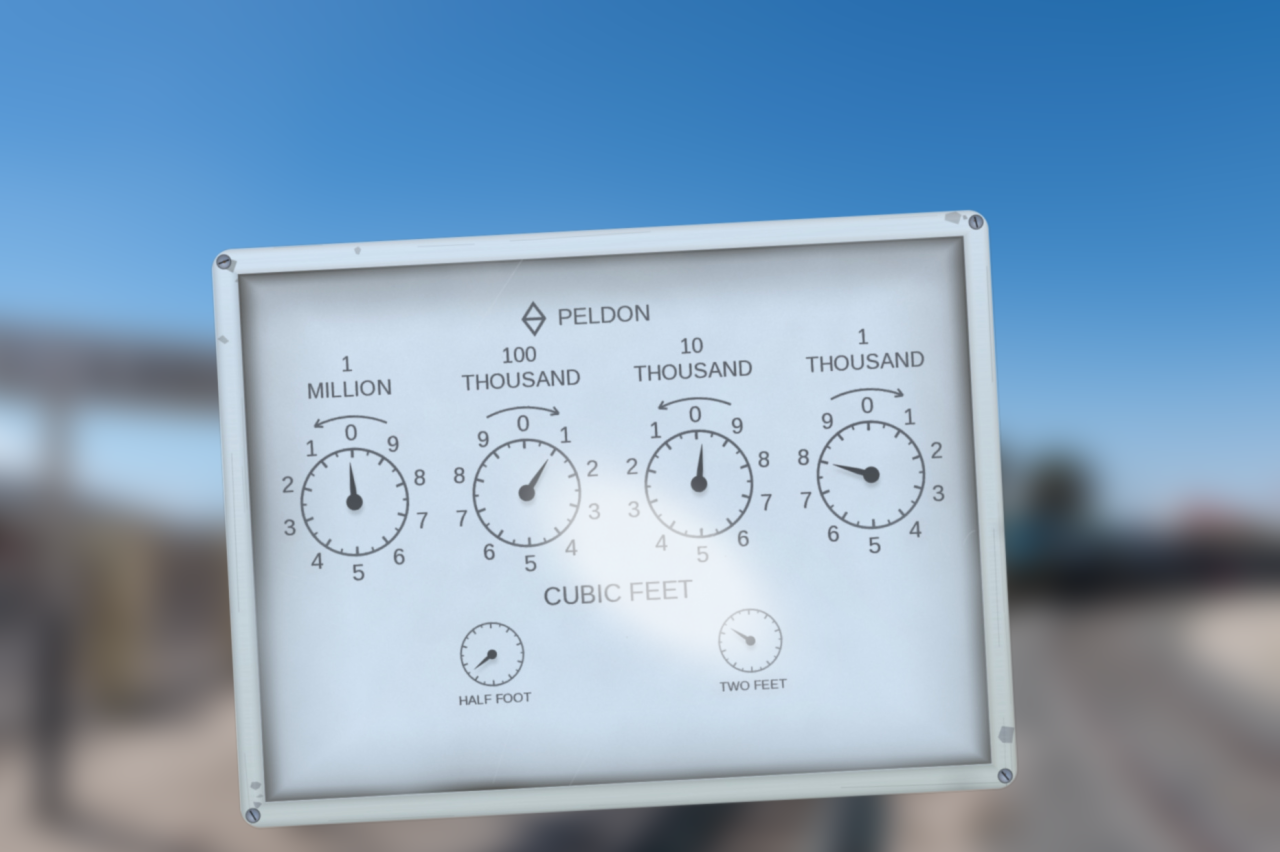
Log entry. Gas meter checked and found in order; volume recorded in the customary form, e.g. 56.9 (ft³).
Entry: 9800 (ft³)
